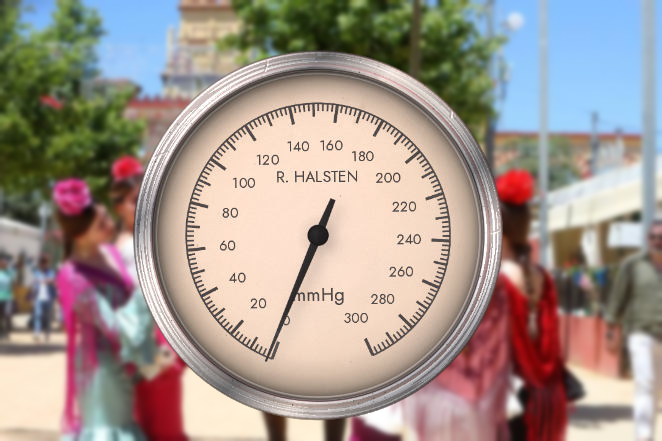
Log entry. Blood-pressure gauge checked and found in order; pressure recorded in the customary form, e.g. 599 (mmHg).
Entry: 2 (mmHg)
